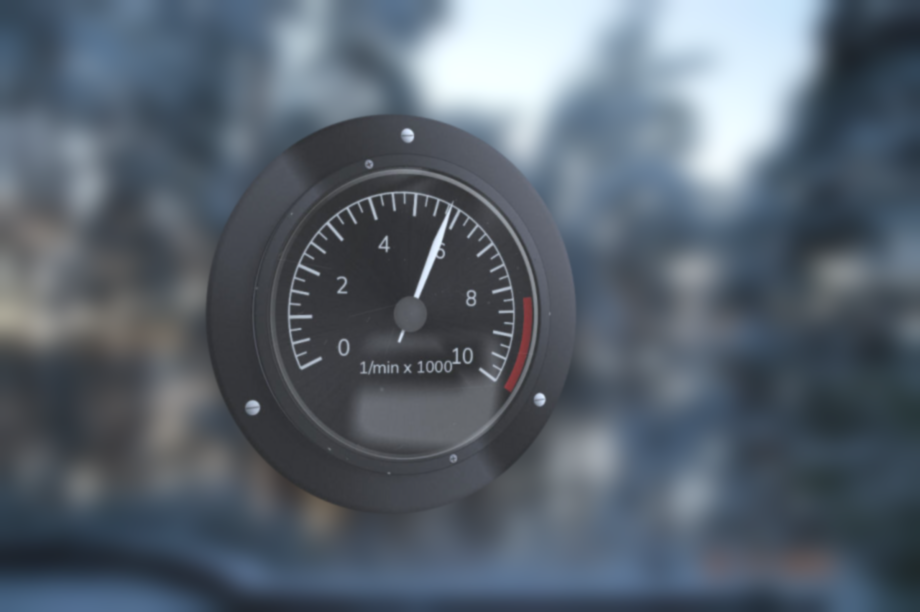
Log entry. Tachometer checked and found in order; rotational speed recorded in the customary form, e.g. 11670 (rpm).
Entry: 5750 (rpm)
